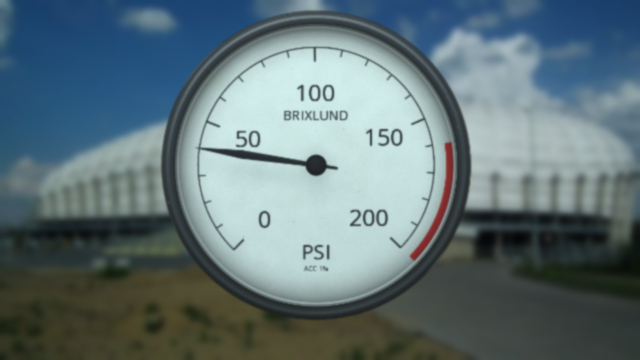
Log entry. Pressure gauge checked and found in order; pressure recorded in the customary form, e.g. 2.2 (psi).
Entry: 40 (psi)
